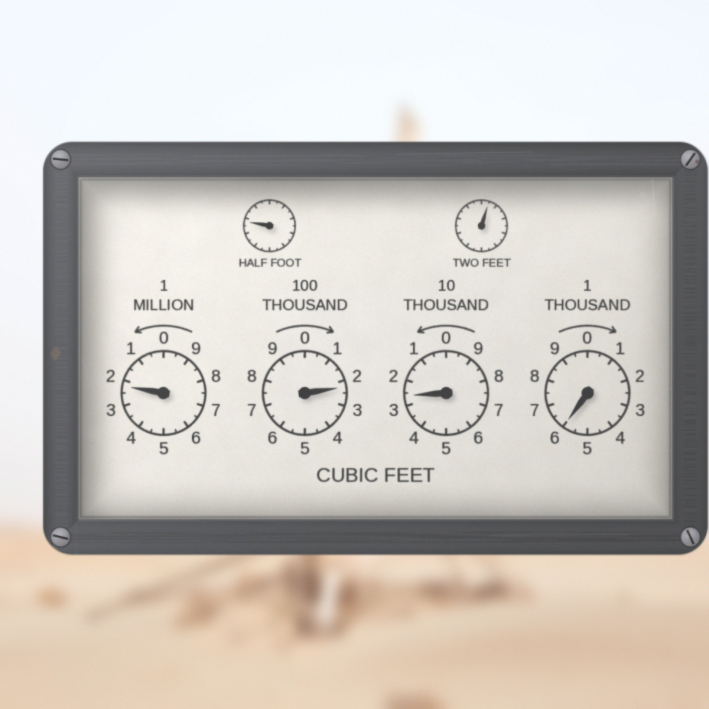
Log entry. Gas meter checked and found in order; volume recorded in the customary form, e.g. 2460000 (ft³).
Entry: 222600 (ft³)
